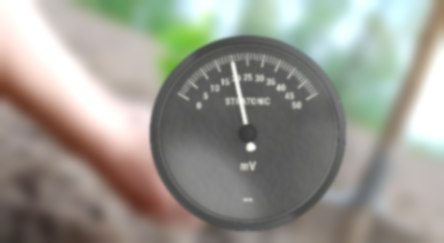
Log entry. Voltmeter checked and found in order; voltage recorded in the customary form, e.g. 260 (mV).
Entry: 20 (mV)
